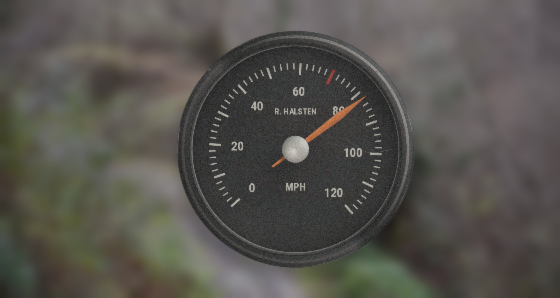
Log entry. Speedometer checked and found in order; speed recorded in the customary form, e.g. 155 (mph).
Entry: 82 (mph)
